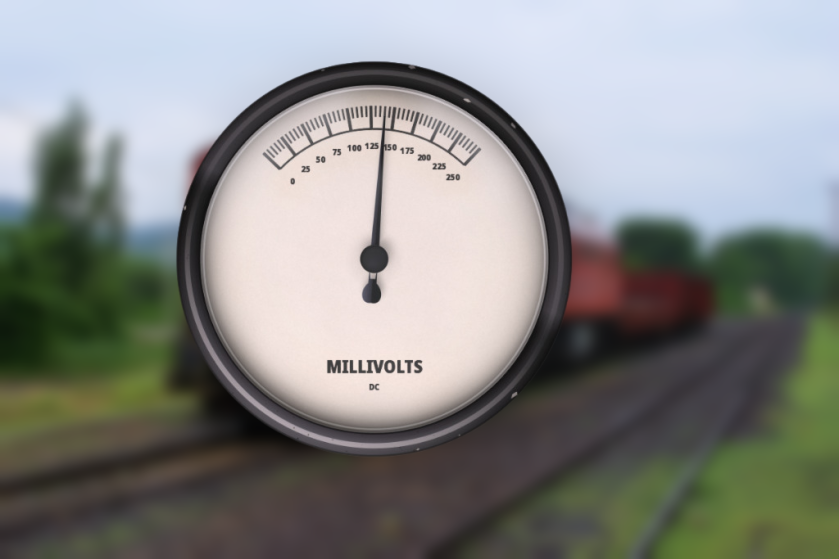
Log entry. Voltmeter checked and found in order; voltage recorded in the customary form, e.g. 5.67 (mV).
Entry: 140 (mV)
